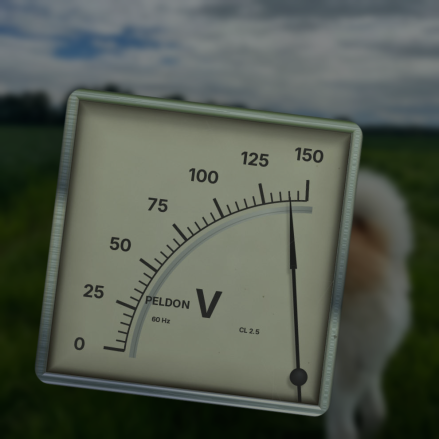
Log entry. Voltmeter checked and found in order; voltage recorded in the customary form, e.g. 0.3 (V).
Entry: 140 (V)
